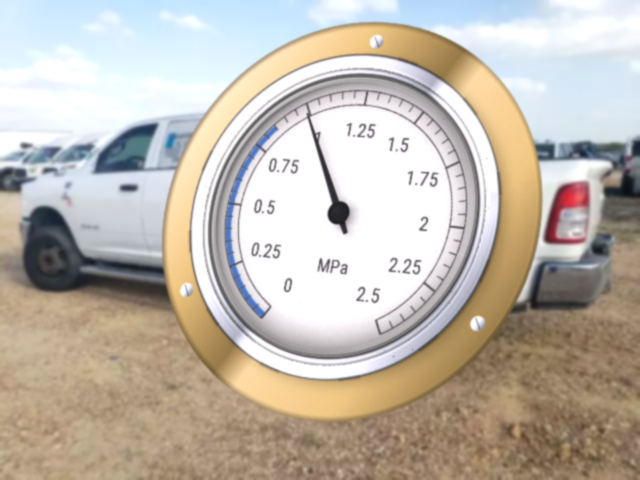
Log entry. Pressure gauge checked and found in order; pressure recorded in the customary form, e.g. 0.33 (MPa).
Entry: 1 (MPa)
